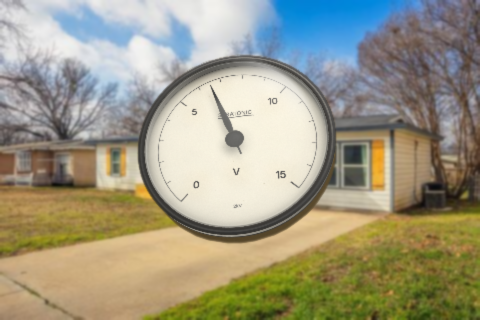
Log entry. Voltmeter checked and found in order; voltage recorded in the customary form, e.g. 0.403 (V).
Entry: 6.5 (V)
